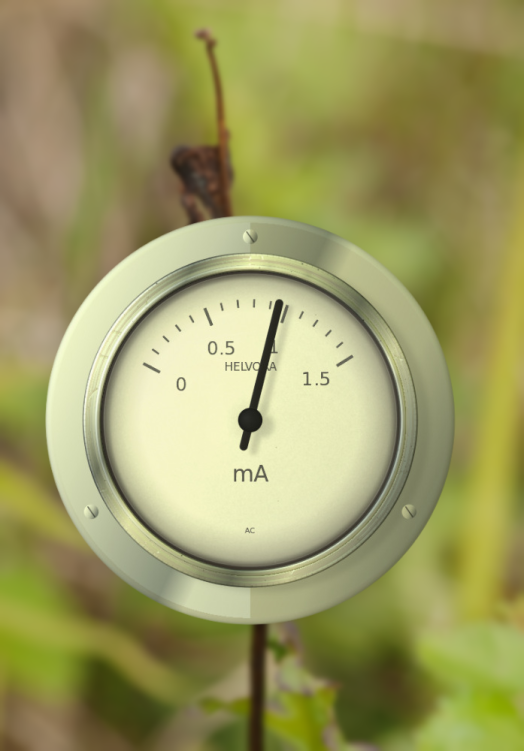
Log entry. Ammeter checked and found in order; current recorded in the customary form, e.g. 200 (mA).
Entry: 0.95 (mA)
